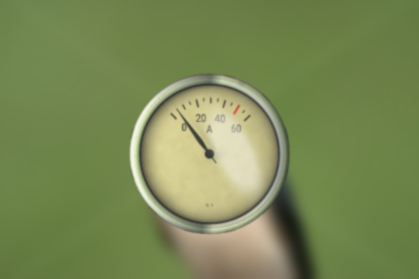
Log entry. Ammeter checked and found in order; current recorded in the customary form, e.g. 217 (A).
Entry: 5 (A)
